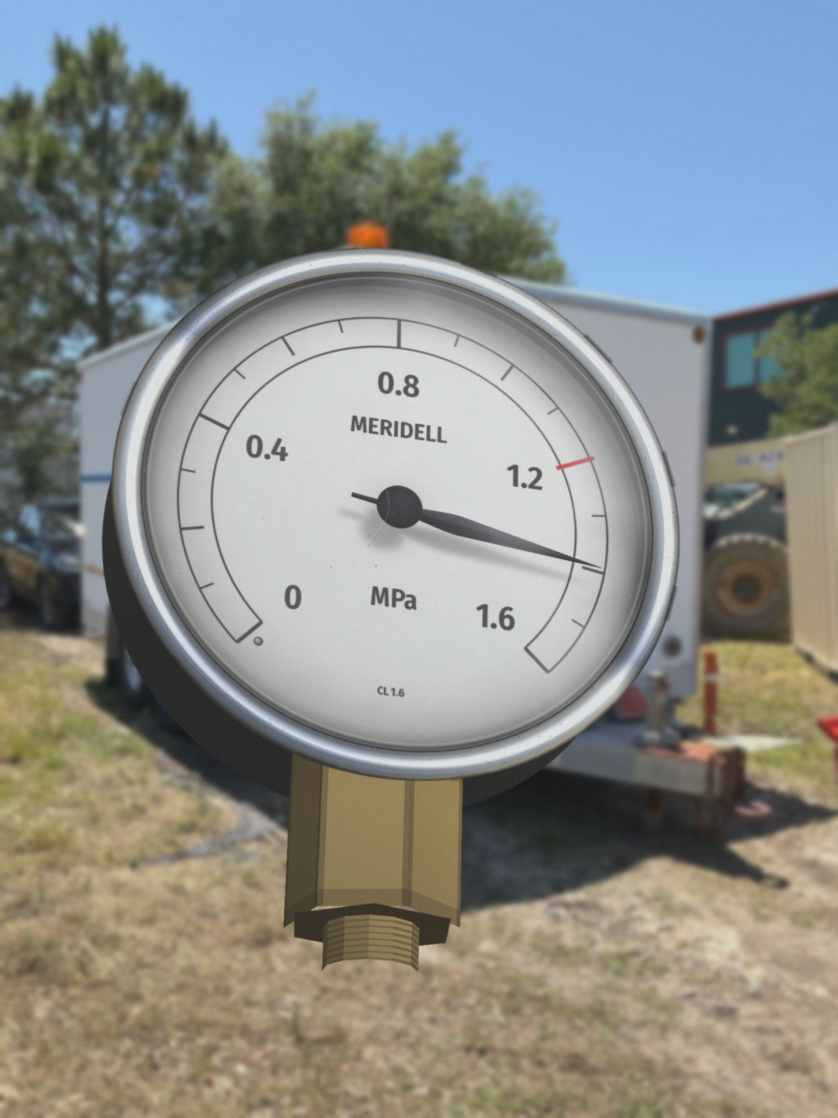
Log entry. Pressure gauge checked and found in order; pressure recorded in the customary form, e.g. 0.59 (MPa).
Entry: 1.4 (MPa)
